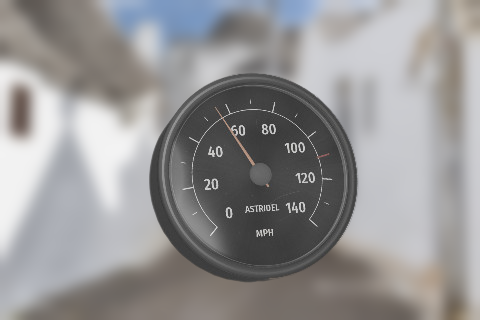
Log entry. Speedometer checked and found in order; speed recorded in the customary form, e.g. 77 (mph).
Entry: 55 (mph)
